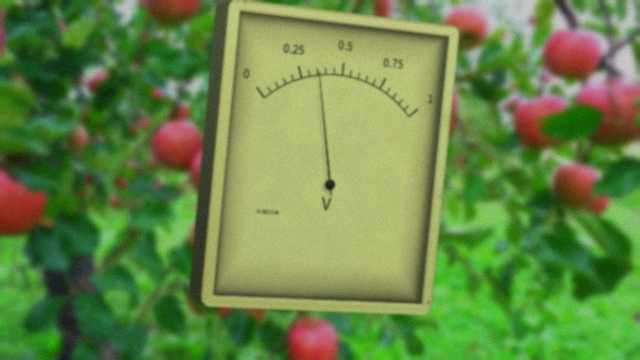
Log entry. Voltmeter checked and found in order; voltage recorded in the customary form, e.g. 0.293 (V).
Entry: 0.35 (V)
